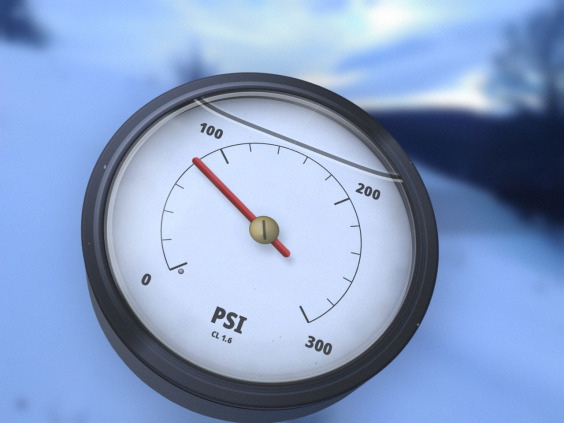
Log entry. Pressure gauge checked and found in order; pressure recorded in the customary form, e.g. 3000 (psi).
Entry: 80 (psi)
